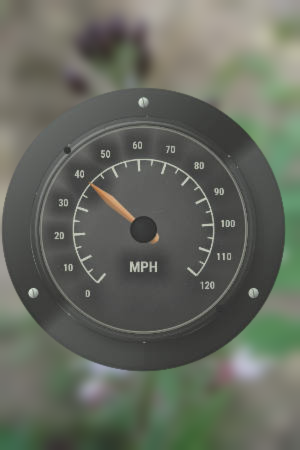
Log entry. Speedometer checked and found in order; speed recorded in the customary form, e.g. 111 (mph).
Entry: 40 (mph)
